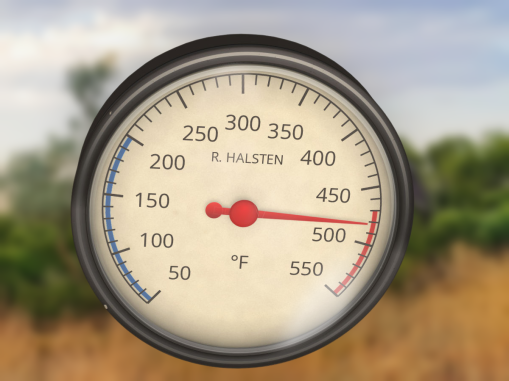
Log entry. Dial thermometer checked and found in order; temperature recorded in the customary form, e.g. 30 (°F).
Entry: 480 (°F)
